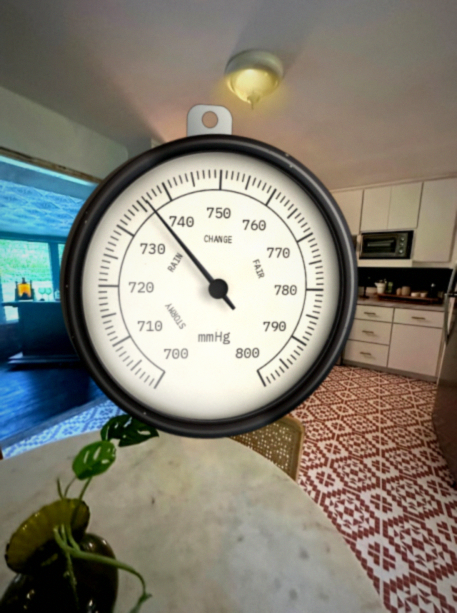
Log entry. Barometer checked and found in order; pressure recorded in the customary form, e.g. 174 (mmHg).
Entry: 736 (mmHg)
